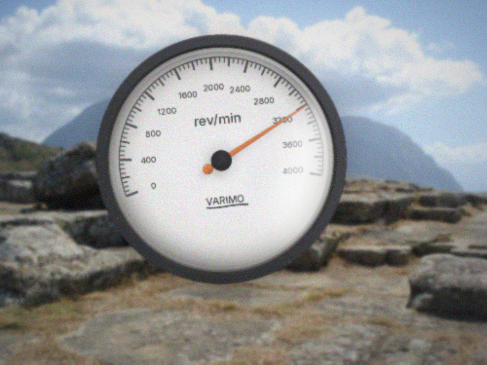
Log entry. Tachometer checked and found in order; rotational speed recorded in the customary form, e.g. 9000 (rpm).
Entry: 3200 (rpm)
